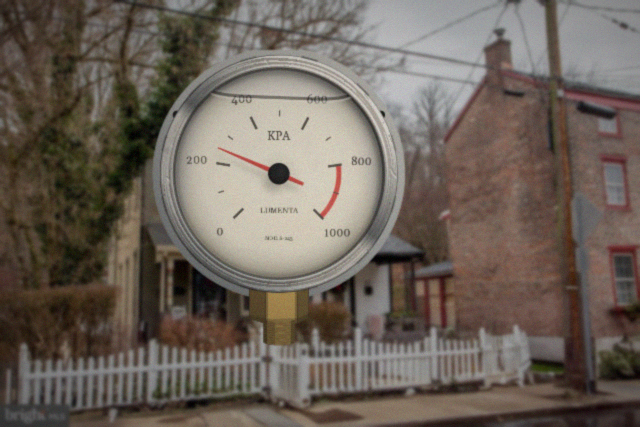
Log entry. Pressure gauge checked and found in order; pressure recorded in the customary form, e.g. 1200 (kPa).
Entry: 250 (kPa)
